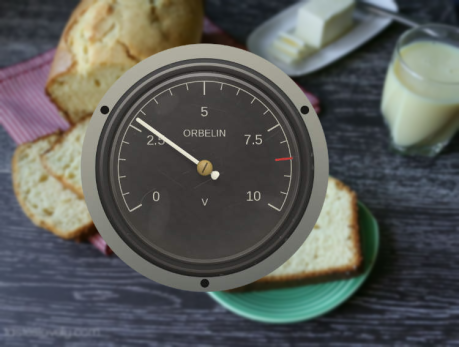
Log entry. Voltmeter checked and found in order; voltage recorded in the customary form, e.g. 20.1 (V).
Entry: 2.75 (V)
